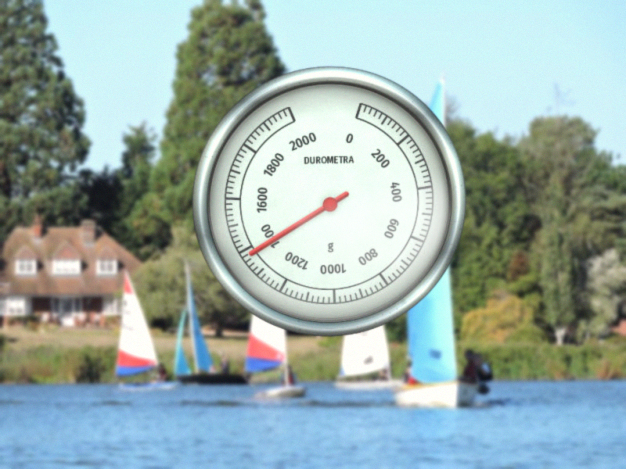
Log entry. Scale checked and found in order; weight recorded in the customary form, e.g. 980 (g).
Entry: 1380 (g)
